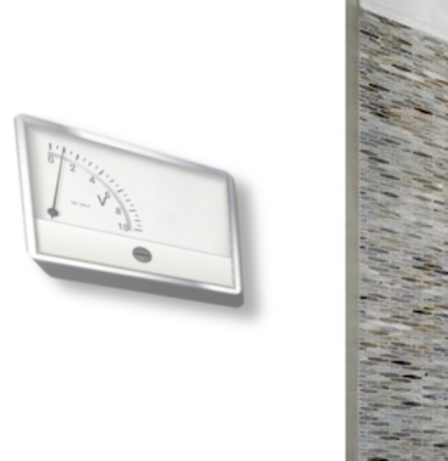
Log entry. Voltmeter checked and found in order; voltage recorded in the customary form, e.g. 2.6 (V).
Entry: 1 (V)
